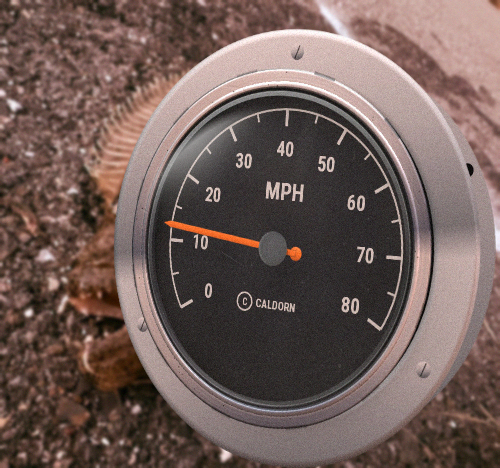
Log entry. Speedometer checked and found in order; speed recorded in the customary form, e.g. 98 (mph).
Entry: 12.5 (mph)
